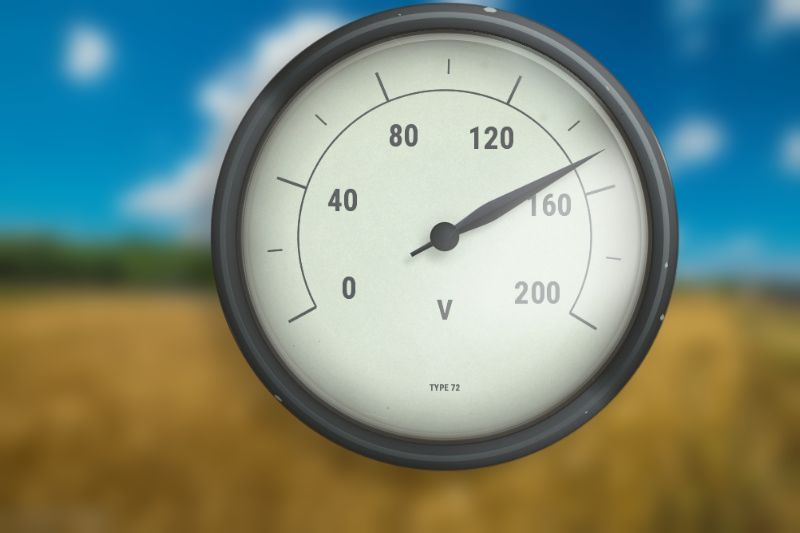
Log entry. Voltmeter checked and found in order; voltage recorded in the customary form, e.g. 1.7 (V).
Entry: 150 (V)
